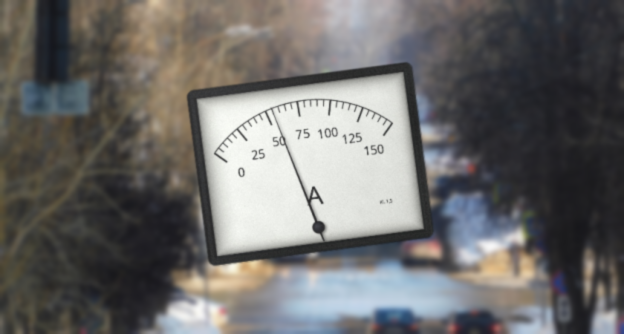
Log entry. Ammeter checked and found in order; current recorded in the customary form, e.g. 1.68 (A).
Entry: 55 (A)
